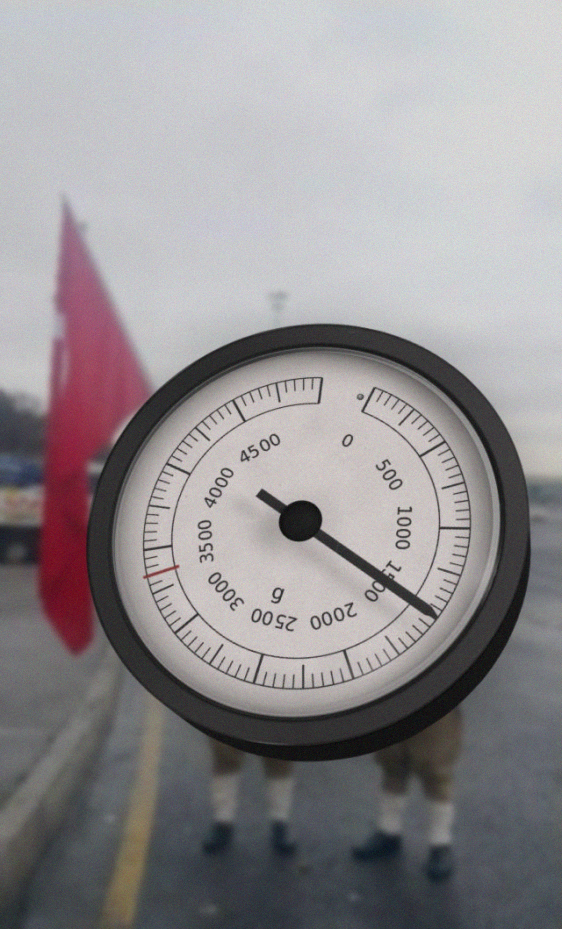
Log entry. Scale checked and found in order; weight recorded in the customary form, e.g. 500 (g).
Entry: 1500 (g)
